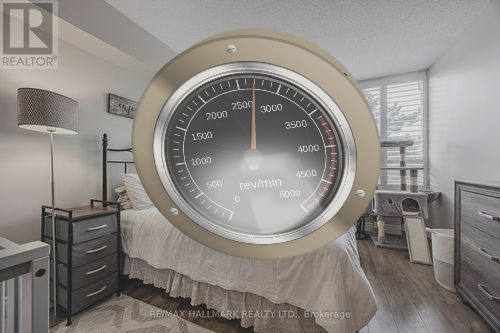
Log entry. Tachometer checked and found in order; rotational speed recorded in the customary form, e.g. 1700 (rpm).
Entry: 2700 (rpm)
